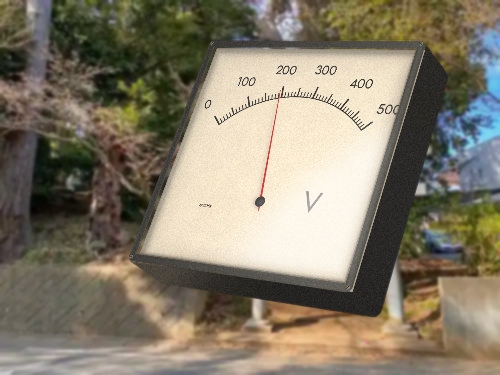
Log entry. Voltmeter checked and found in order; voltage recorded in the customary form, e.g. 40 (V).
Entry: 200 (V)
